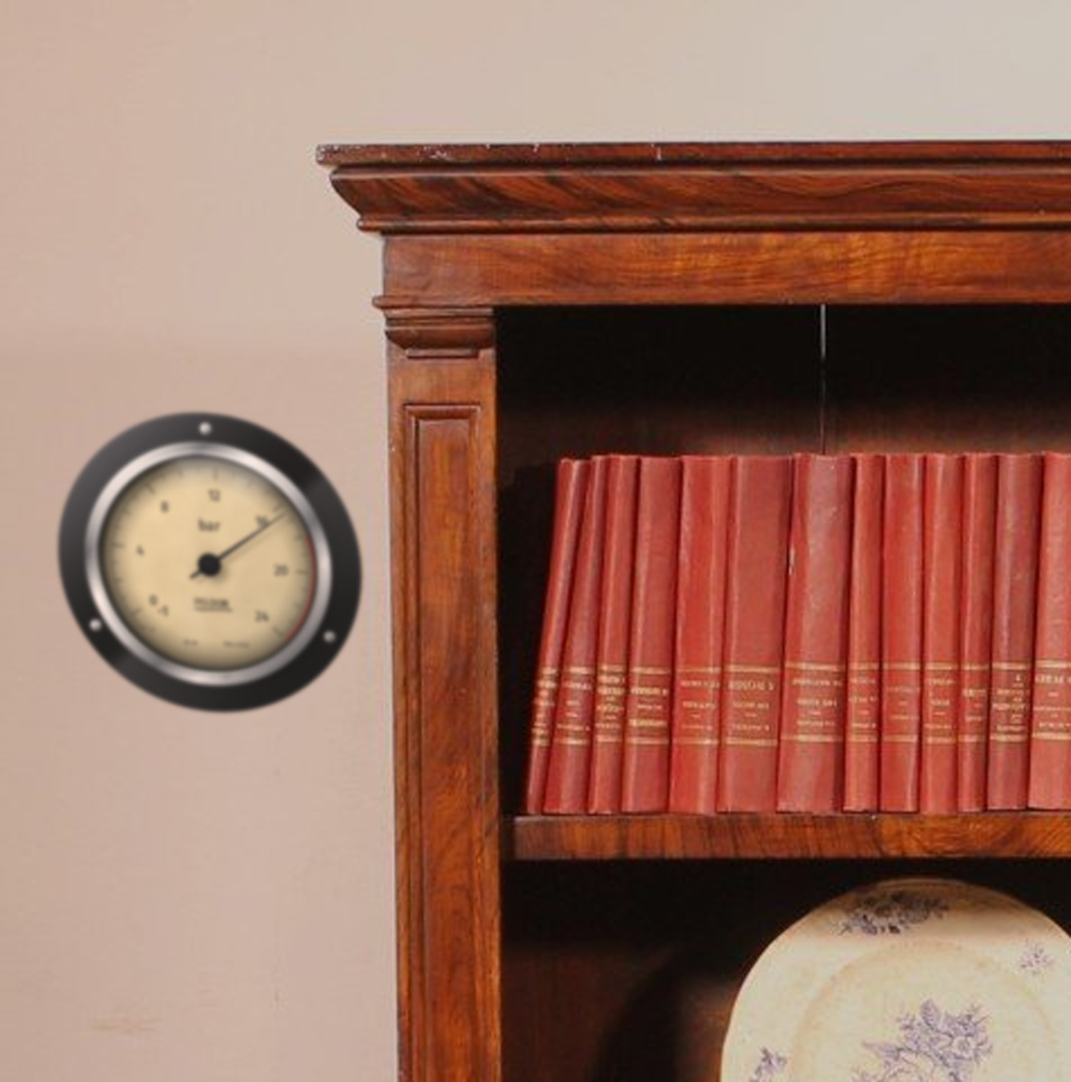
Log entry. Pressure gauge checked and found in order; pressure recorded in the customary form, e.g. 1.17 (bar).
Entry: 16.5 (bar)
